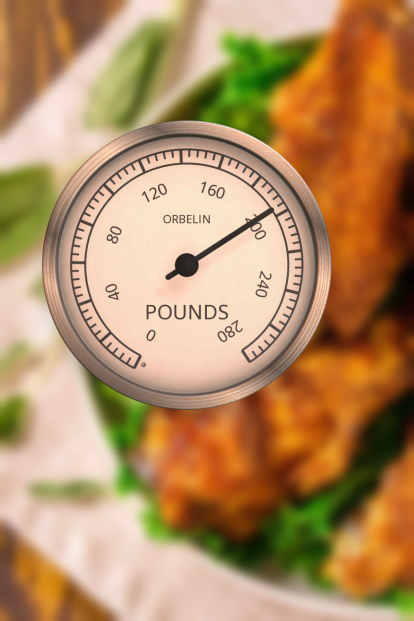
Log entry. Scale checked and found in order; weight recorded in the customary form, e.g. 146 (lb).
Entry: 196 (lb)
